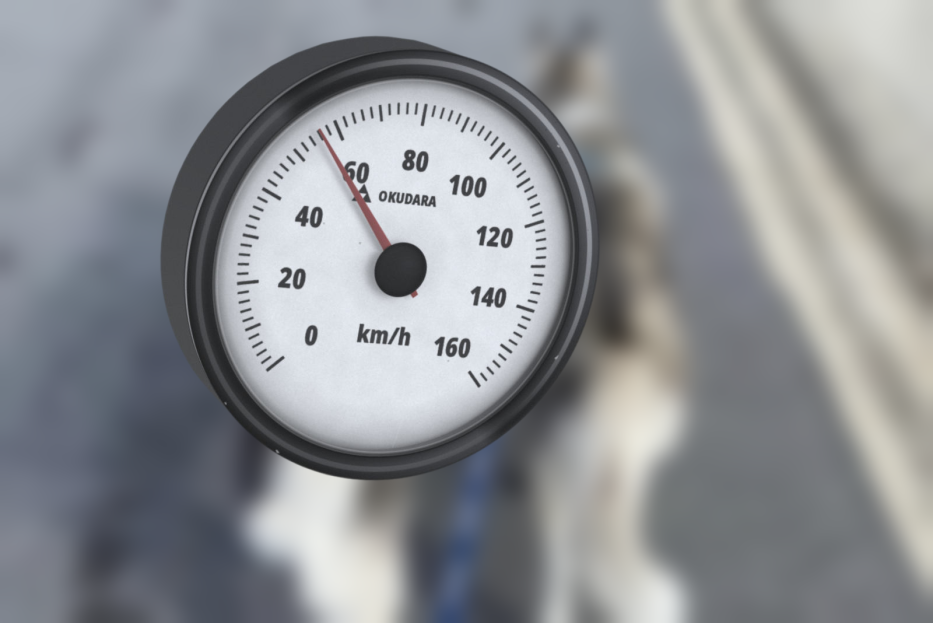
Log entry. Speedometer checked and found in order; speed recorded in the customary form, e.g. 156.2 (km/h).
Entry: 56 (km/h)
